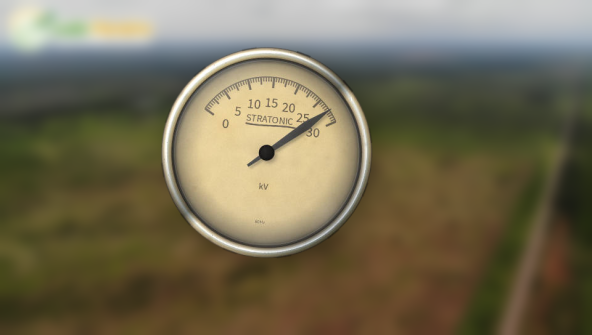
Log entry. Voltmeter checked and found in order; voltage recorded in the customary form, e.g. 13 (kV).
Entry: 27.5 (kV)
